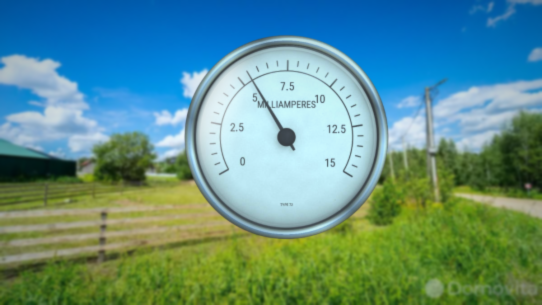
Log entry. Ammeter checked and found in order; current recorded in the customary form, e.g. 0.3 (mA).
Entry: 5.5 (mA)
